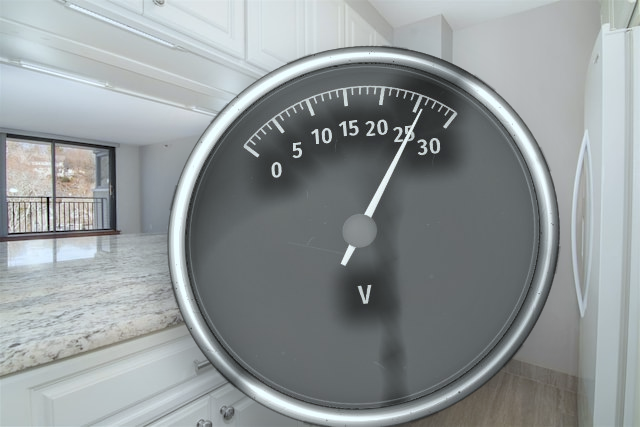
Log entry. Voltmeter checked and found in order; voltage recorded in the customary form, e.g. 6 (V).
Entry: 26 (V)
